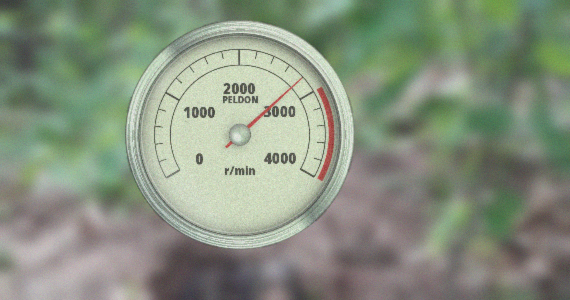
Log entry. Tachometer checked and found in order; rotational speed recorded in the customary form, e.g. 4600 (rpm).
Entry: 2800 (rpm)
